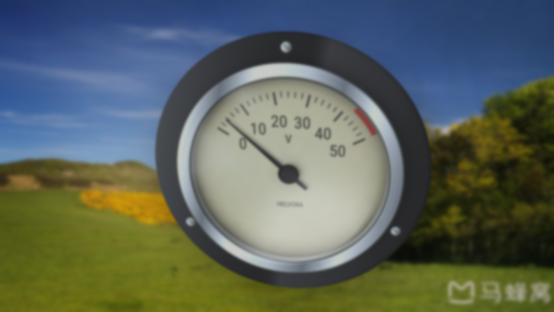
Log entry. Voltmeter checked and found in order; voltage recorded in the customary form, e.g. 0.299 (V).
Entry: 4 (V)
